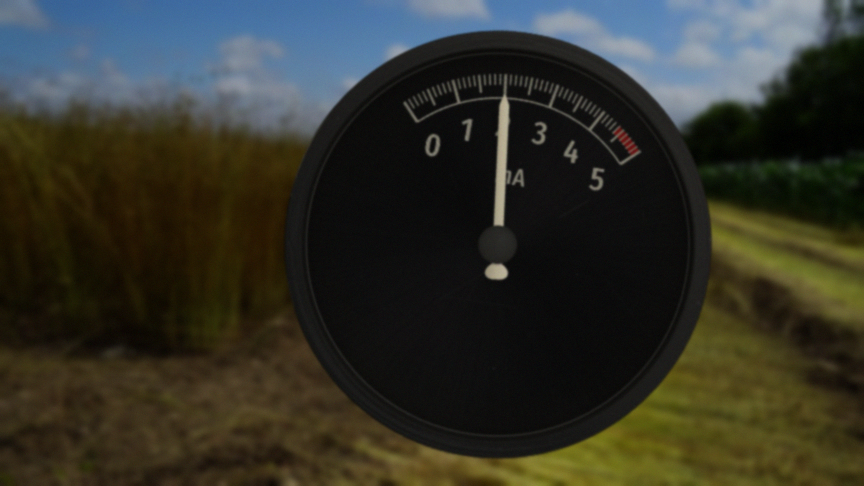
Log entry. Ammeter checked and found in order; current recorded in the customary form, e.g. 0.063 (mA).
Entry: 2 (mA)
